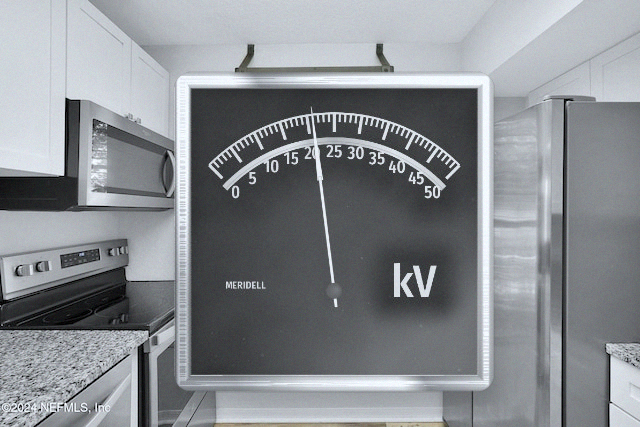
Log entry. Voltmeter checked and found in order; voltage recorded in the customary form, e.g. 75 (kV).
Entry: 21 (kV)
